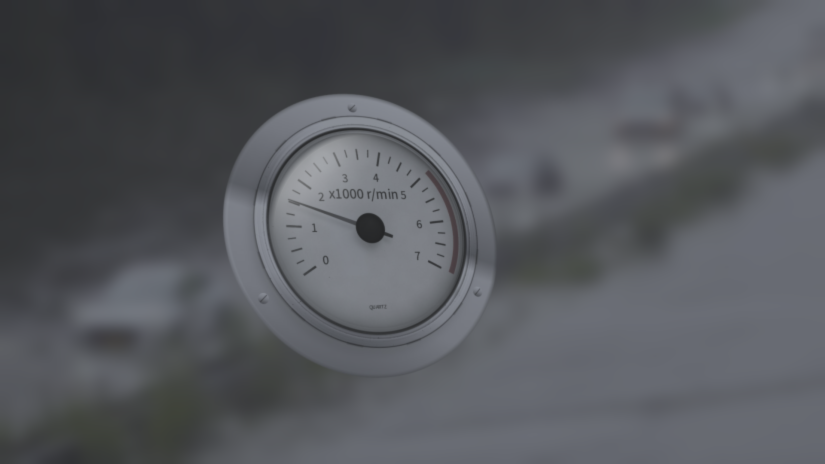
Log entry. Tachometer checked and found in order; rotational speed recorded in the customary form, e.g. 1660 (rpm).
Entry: 1500 (rpm)
